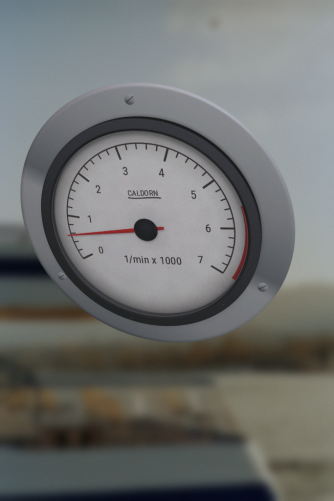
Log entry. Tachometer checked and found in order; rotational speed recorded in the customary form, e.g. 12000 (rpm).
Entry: 600 (rpm)
